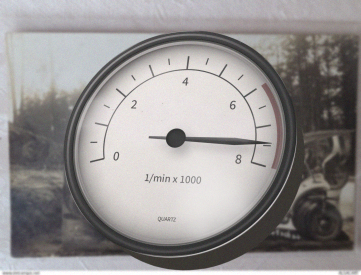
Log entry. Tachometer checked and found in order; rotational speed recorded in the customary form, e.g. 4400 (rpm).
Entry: 7500 (rpm)
